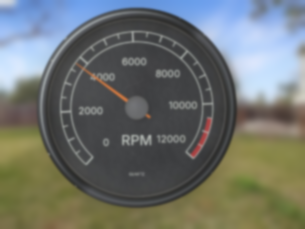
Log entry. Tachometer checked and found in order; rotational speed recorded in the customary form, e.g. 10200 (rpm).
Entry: 3750 (rpm)
